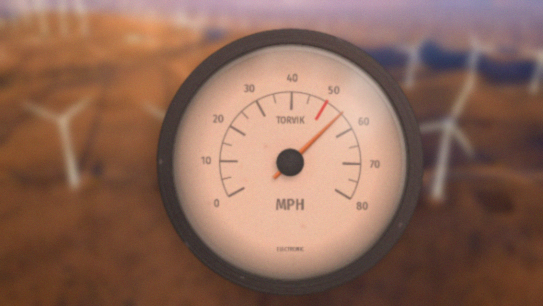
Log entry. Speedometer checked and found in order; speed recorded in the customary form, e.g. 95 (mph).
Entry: 55 (mph)
